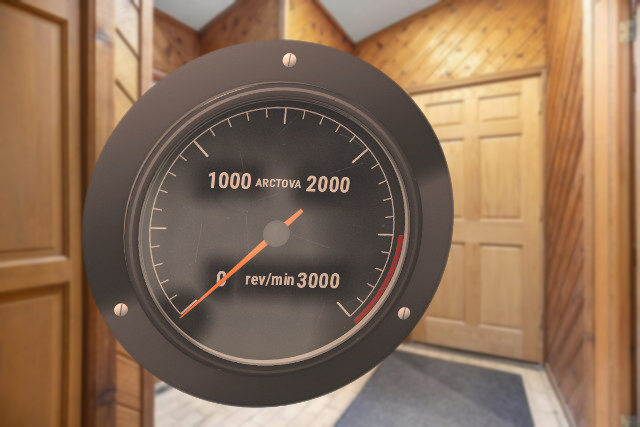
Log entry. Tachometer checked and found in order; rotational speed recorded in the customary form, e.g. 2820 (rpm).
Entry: 0 (rpm)
